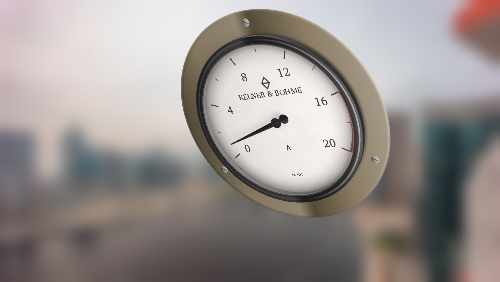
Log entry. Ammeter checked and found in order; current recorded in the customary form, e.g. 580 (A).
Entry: 1 (A)
